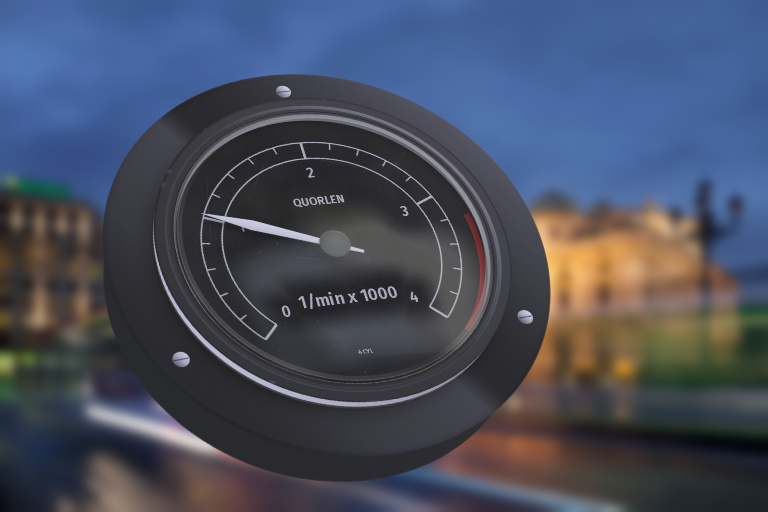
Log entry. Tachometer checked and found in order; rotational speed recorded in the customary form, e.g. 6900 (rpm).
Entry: 1000 (rpm)
